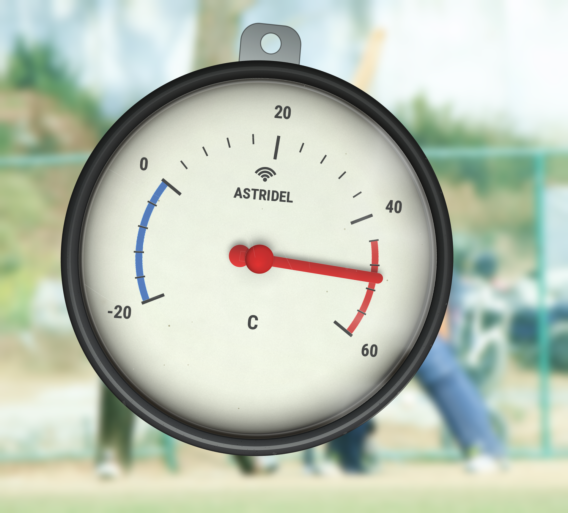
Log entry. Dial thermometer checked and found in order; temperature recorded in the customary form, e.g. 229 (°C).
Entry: 50 (°C)
